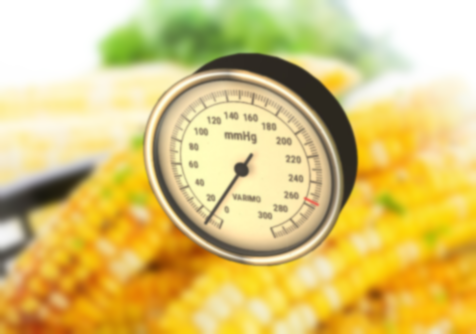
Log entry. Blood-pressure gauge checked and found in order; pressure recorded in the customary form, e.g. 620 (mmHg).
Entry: 10 (mmHg)
